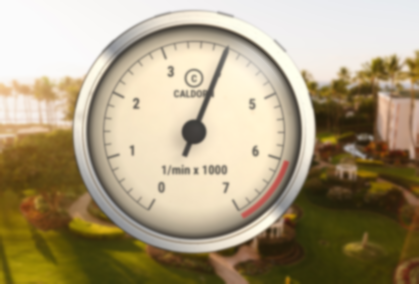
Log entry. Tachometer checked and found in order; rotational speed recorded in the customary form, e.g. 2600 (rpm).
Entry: 4000 (rpm)
